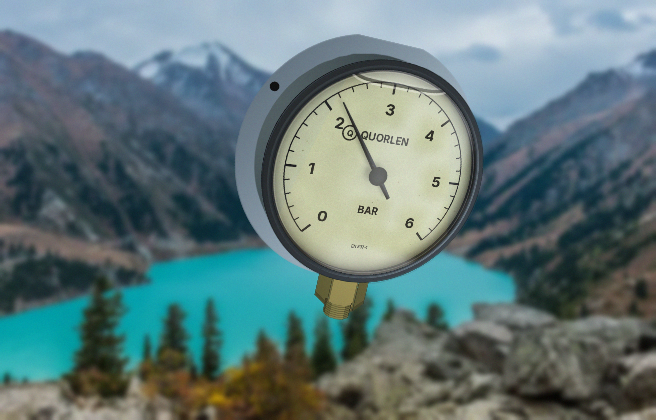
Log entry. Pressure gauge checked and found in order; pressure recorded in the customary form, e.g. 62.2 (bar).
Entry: 2.2 (bar)
